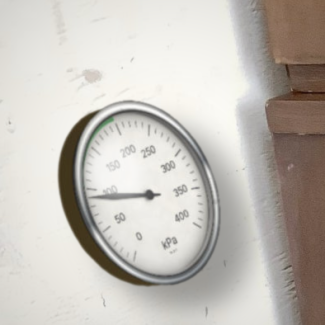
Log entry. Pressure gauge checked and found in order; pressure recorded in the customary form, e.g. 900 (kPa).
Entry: 90 (kPa)
